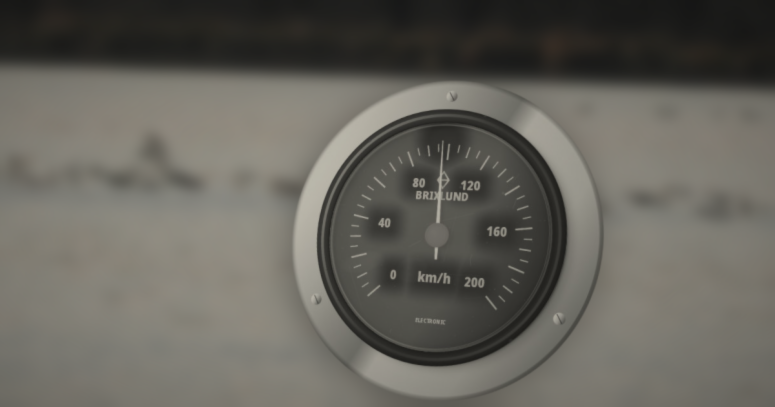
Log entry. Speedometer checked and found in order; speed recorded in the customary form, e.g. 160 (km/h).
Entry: 97.5 (km/h)
